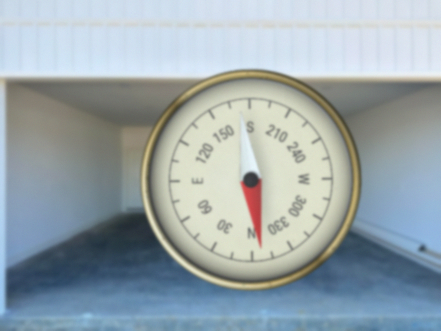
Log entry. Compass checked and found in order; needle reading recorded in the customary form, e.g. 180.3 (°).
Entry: 352.5 (°)
